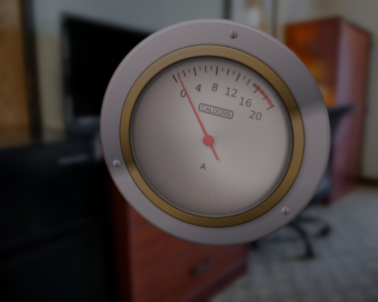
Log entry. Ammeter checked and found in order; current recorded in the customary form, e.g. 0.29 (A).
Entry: 1 (A)
